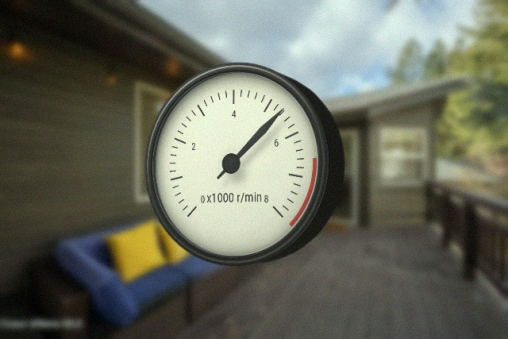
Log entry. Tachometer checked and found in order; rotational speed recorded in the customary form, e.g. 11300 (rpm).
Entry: 5400 (rpm)
